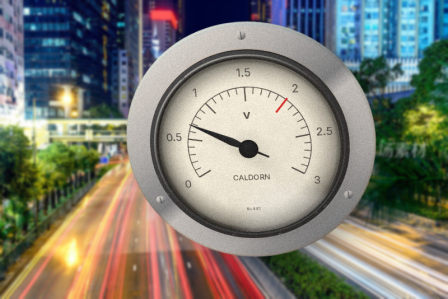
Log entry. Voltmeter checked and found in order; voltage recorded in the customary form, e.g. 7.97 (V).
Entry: 0.7 (V)
